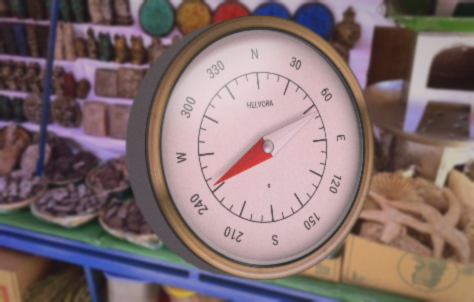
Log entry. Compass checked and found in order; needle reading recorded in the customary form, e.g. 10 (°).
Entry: 245 (°)
